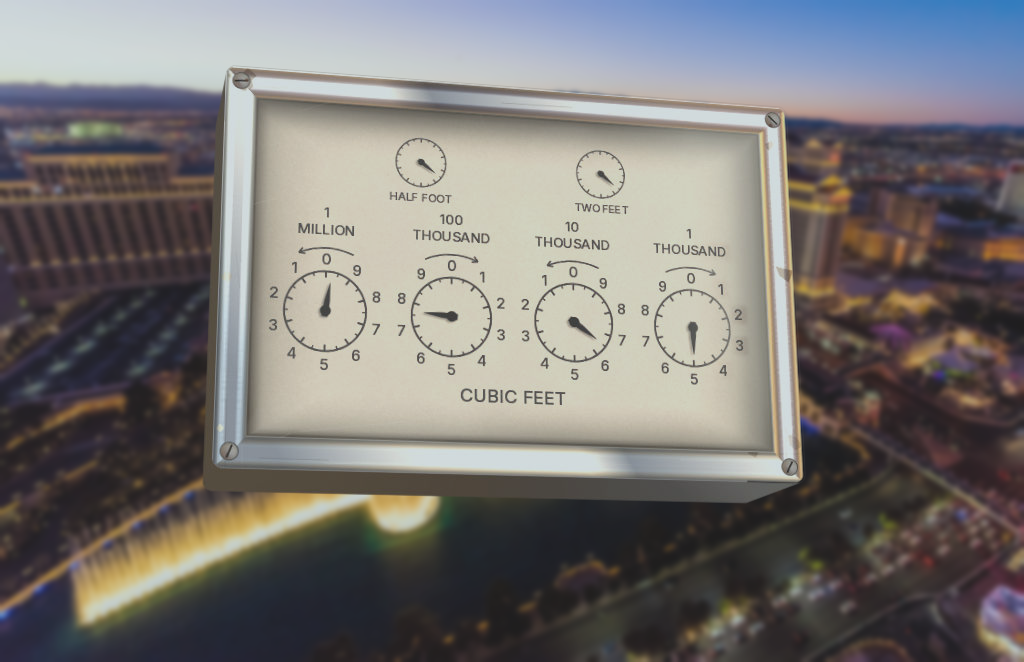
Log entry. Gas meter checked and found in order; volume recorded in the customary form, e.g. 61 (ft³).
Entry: 976500 (ft³)
